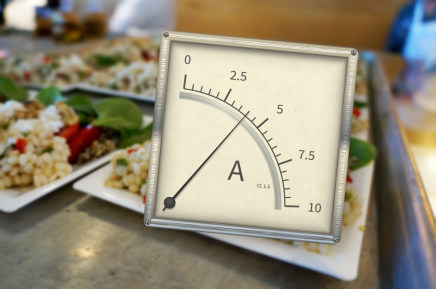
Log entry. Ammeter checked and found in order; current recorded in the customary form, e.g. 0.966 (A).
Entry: 4 (A)
